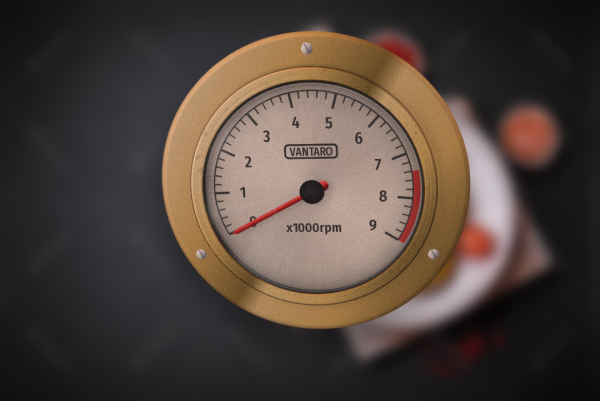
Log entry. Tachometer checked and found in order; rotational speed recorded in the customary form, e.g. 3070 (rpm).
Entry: 0 (rpm)
